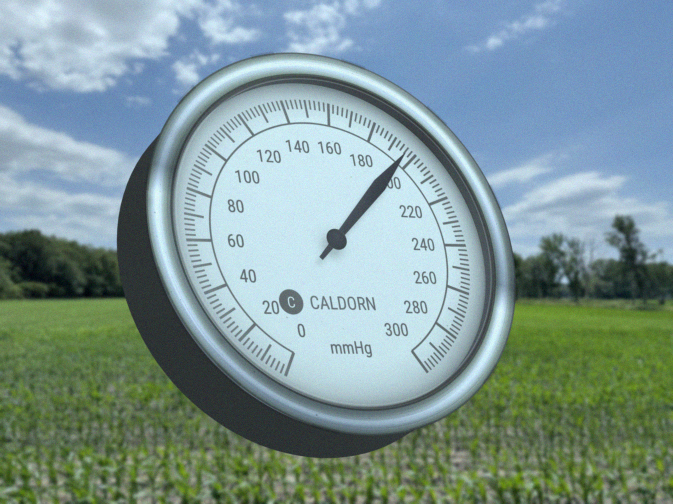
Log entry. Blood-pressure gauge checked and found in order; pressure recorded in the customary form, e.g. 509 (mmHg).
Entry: 196 (mmHg)
